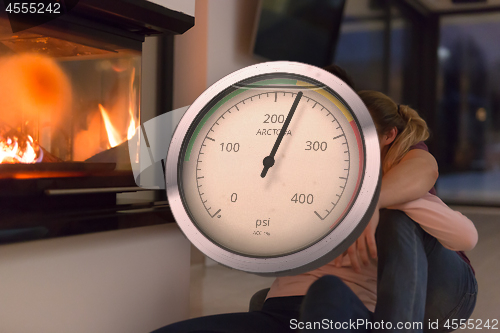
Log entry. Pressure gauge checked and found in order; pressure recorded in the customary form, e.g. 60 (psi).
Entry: 230 (psi)
